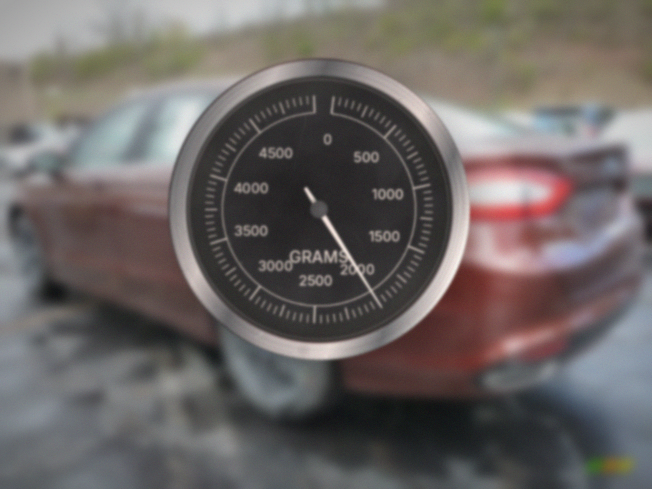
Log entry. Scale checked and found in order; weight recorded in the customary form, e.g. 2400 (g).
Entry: 2000 (g)
